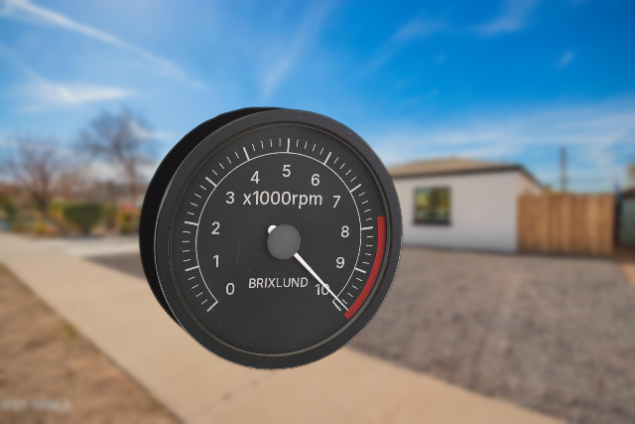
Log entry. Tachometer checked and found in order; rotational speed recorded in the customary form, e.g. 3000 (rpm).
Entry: 9900 (rpm)
